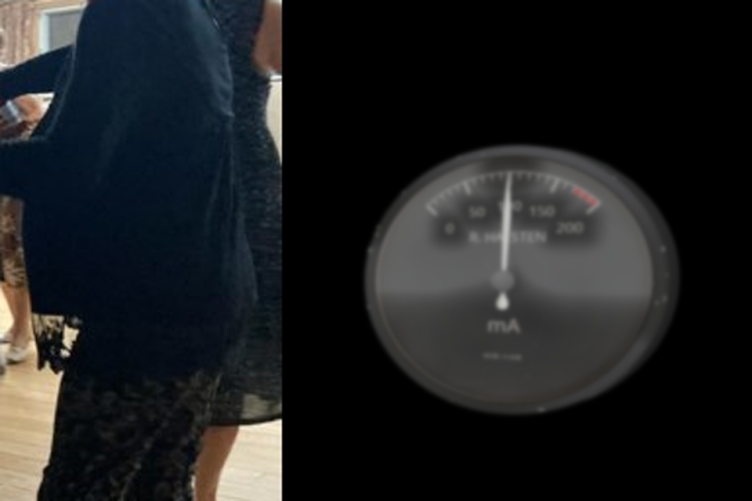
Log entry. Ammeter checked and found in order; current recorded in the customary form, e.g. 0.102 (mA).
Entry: 100 (mA)
